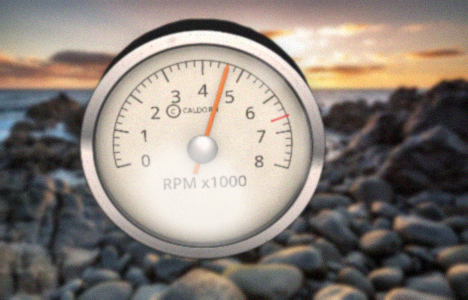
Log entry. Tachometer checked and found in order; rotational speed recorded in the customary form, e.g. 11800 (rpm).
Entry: 4600 (rpm)
